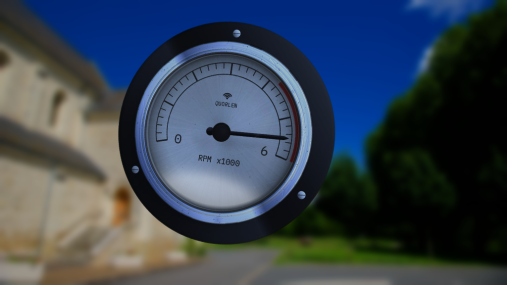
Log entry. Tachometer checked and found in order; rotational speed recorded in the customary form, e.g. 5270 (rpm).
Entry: 5500 (rpm)
